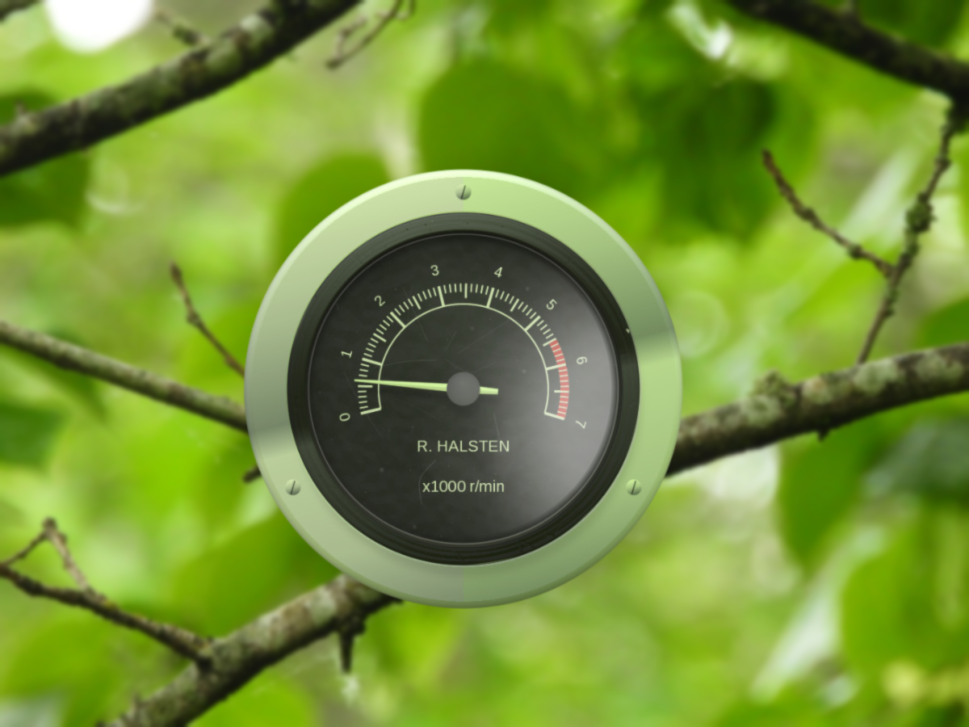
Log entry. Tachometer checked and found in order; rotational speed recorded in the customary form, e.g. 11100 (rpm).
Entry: 600 (rpm)
